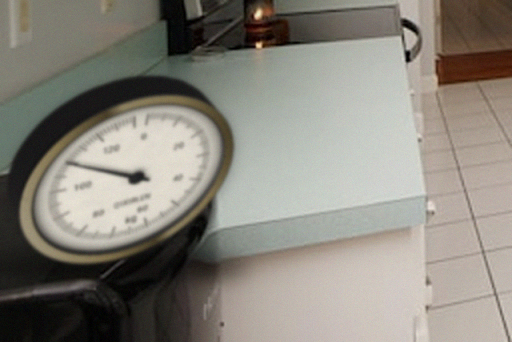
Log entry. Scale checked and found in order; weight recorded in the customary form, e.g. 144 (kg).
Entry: 110 (kg)
